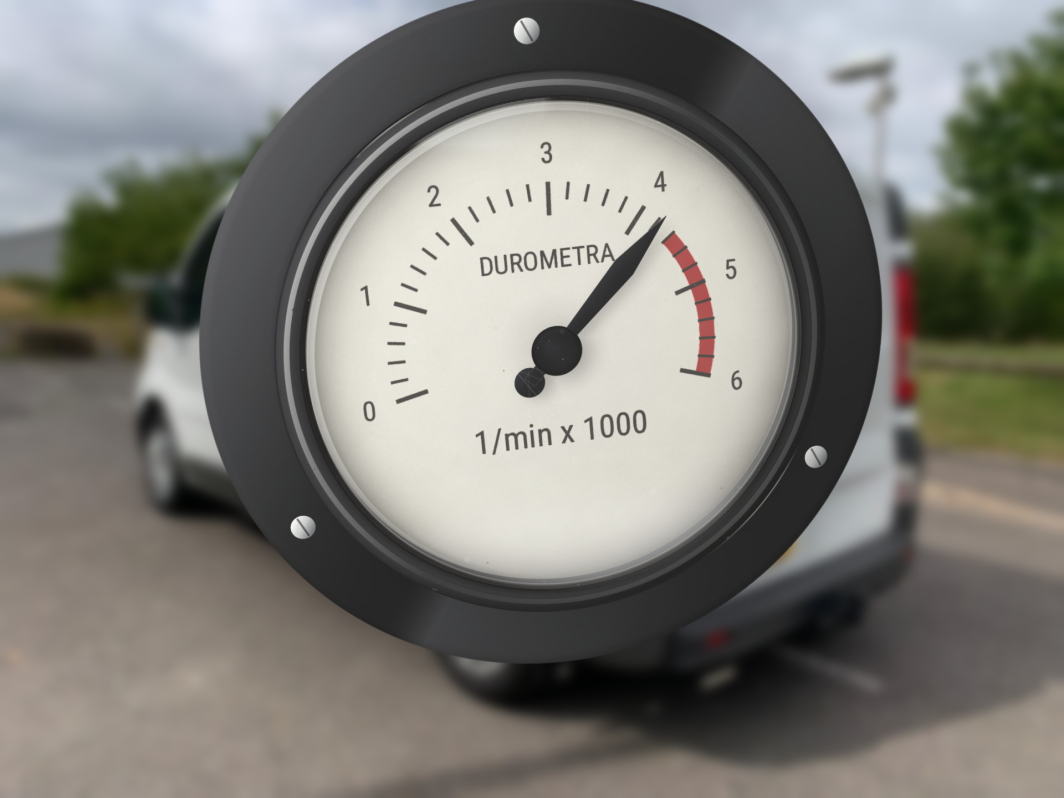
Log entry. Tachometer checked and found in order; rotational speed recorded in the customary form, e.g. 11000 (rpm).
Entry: 4200 (rpm)
